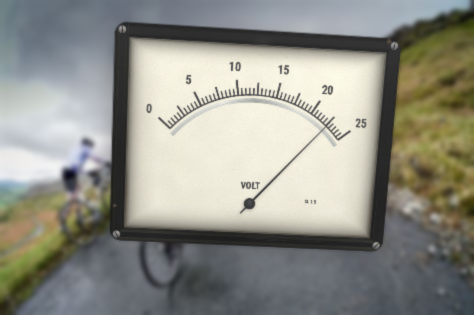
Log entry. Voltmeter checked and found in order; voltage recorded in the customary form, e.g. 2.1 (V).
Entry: 22.5 (V)
